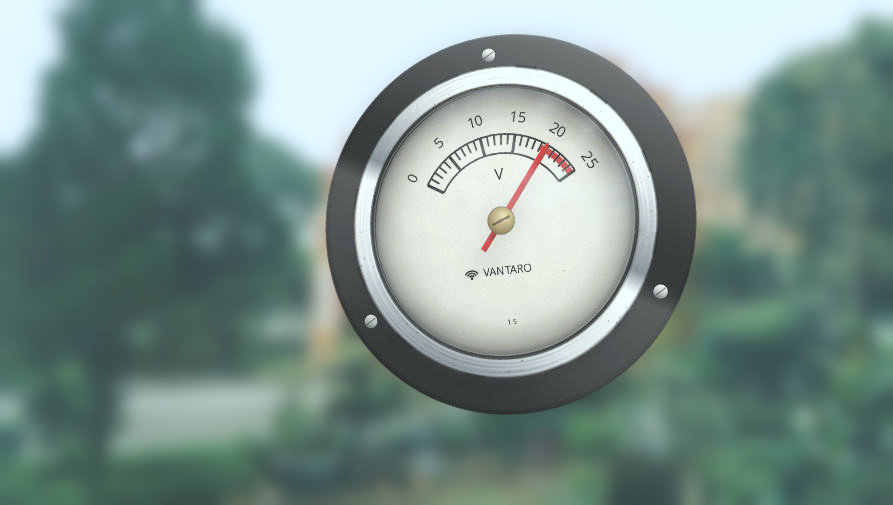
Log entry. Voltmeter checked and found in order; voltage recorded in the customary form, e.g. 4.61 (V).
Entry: 20 (V)
